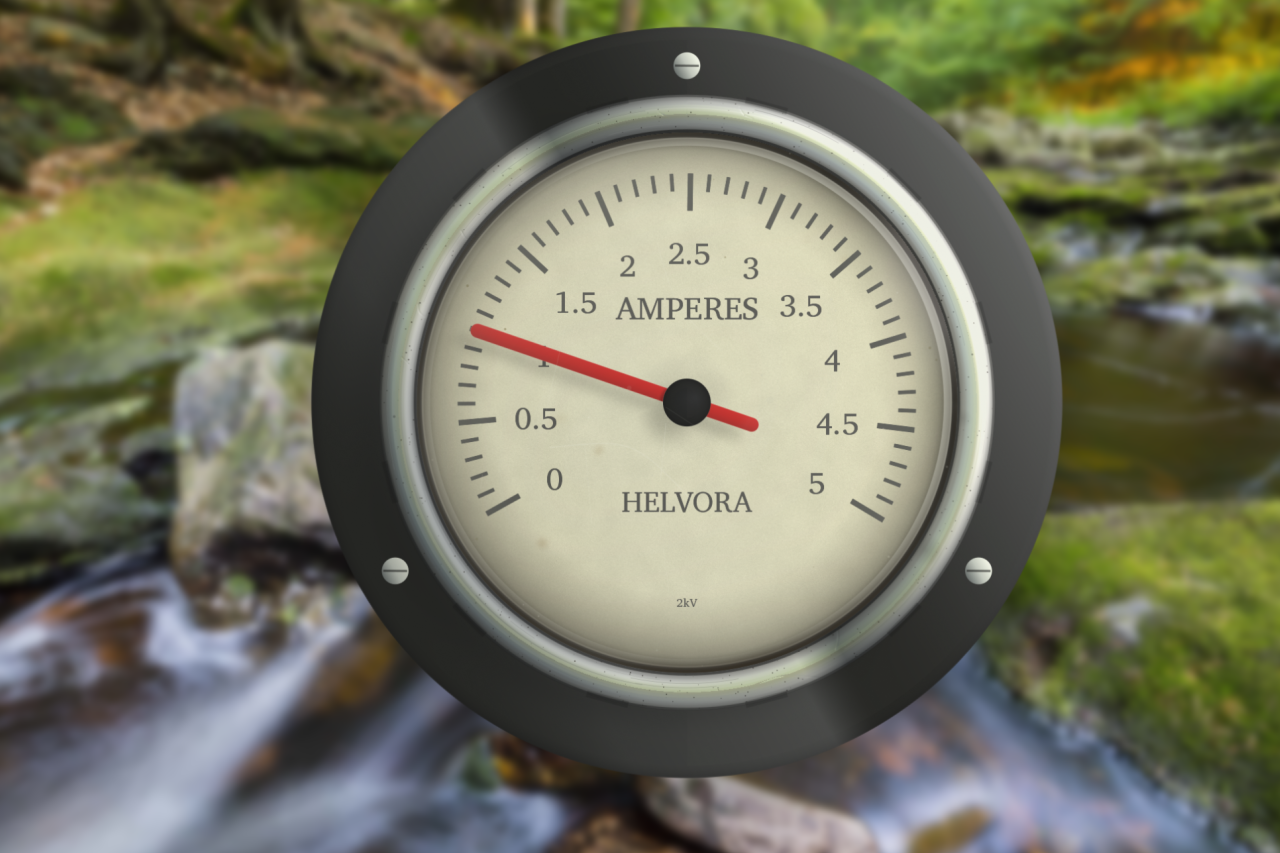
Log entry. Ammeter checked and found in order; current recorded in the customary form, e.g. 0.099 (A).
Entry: 1 (A)
